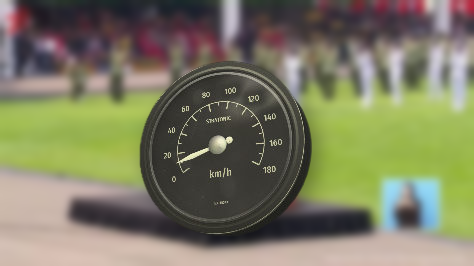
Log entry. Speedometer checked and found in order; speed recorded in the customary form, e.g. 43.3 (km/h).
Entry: 10 (km/h)
